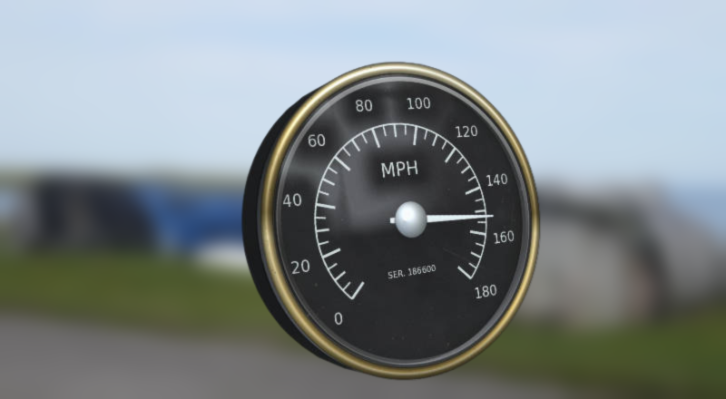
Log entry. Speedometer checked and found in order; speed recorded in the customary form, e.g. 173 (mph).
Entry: 152.5 (mph)
